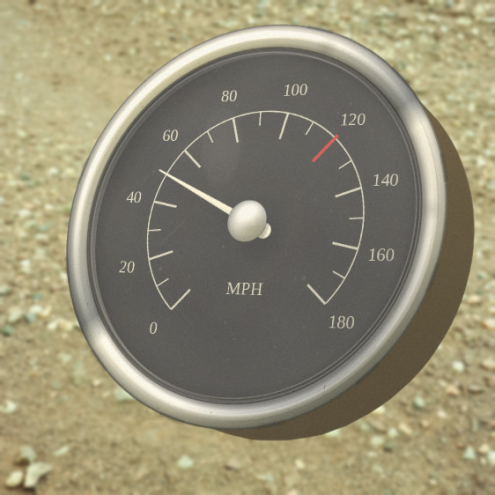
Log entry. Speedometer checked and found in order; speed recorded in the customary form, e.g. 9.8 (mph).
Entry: 50 (mph)
